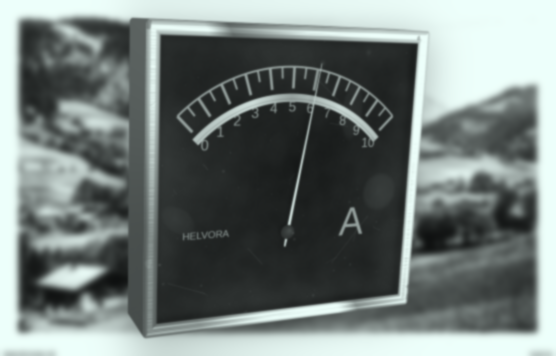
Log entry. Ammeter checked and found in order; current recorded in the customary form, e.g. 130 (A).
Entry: 6 (A)
